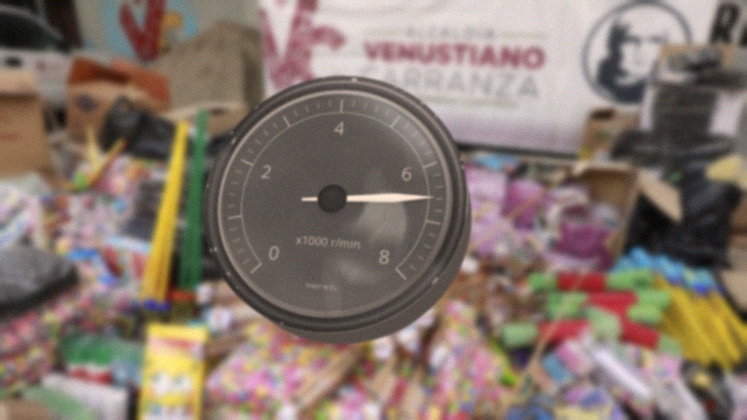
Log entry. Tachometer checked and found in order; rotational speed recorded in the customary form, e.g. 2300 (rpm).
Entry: 6600 (rpm)
